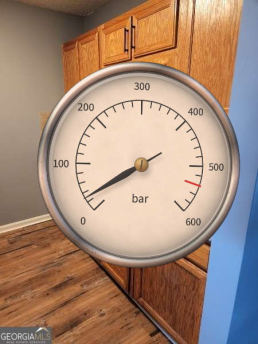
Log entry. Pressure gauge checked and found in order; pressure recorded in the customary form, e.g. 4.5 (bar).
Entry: 30 (bar)
